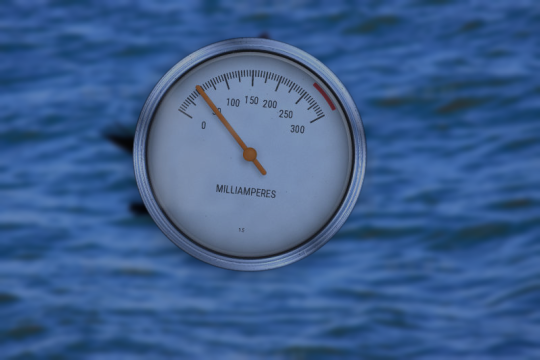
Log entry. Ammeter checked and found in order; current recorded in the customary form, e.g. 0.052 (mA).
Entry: 50 (mA)
